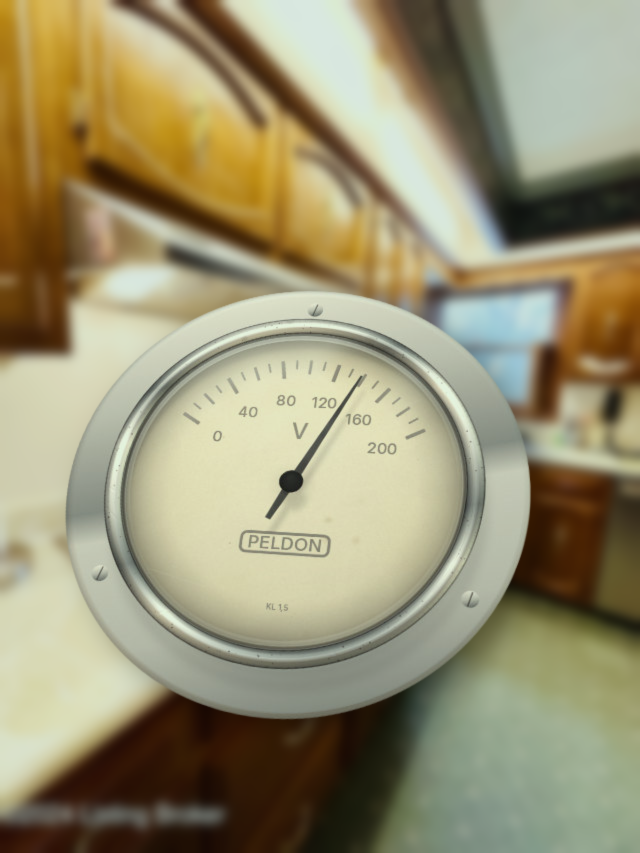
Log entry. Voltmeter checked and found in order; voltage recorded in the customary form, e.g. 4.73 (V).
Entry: 140 (V)
